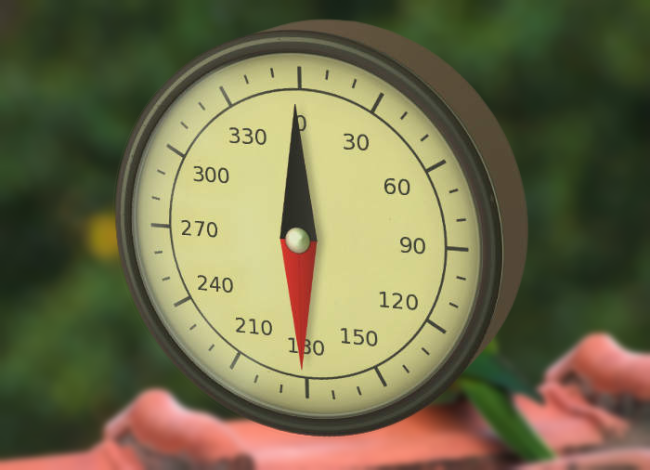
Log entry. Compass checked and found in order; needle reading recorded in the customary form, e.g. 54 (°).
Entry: 180 (°)
